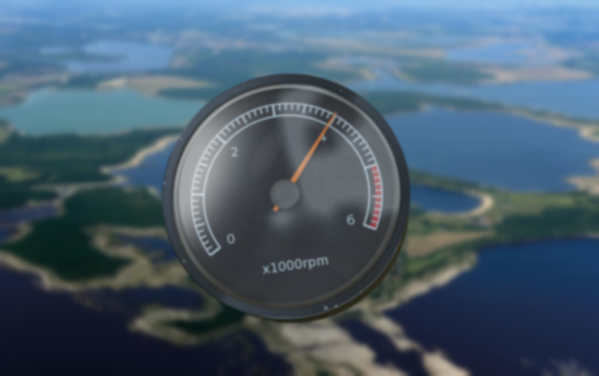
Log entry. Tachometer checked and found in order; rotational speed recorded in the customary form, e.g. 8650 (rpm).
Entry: 4000 (rpm)
